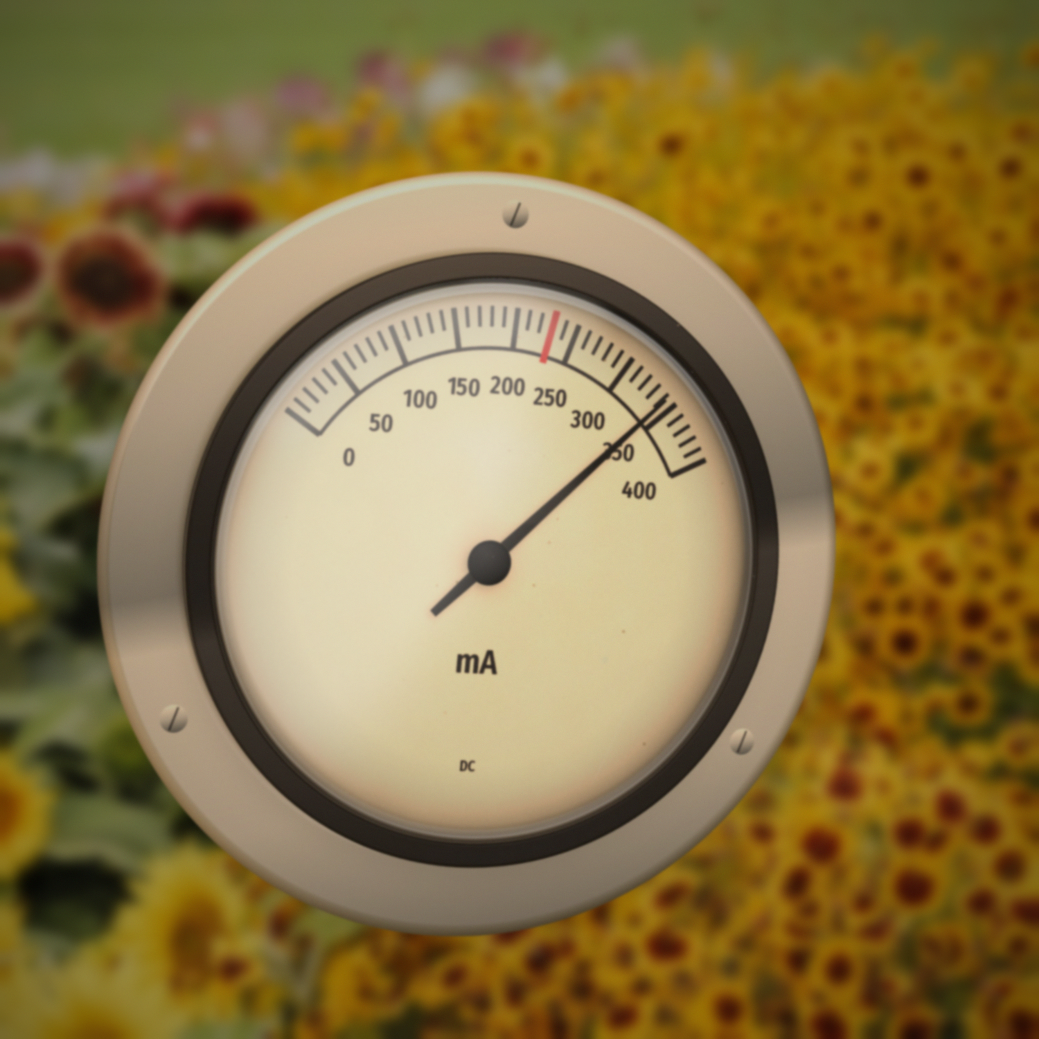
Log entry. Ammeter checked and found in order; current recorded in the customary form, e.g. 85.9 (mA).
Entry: 340 (mA)
